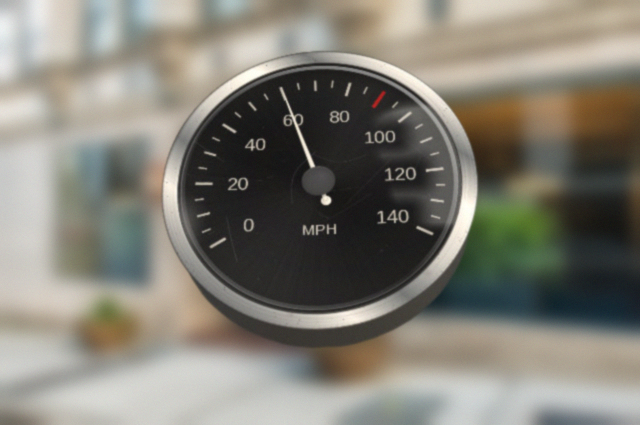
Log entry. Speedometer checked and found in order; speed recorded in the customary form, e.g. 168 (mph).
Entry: 60 (mph)
